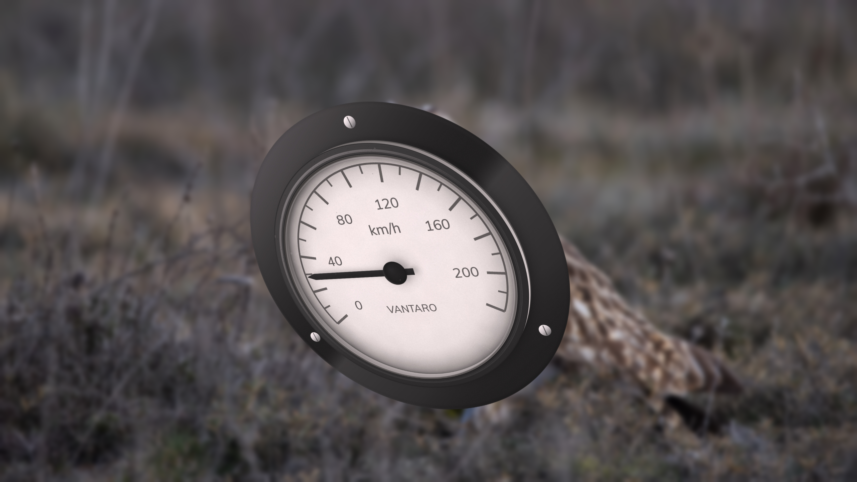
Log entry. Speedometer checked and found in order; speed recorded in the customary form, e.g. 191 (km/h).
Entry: 30 (km/h)
